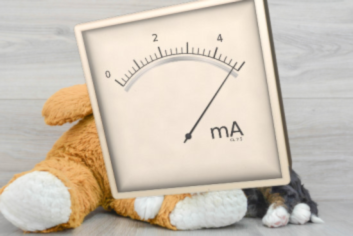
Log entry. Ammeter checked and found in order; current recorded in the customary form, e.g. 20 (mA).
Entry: 4.8 (mA)
